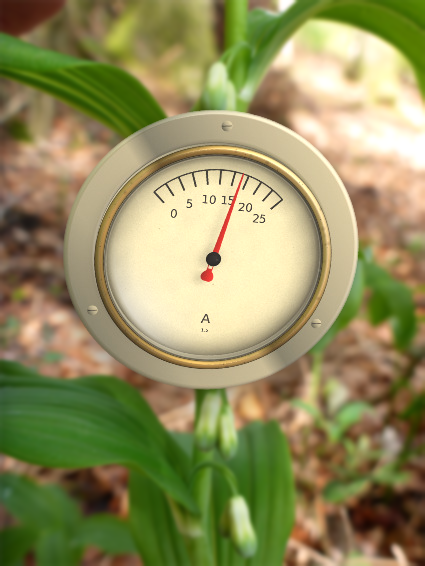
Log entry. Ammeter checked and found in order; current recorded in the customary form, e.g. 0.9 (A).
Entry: 16.25 (A)
